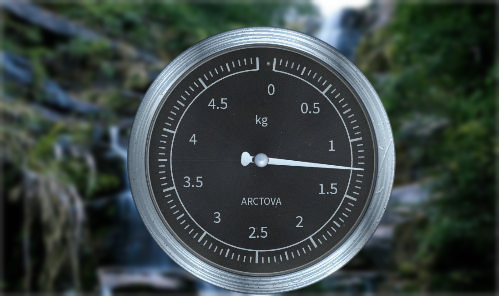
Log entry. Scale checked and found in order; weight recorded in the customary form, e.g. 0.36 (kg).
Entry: 1.25 (kg)
